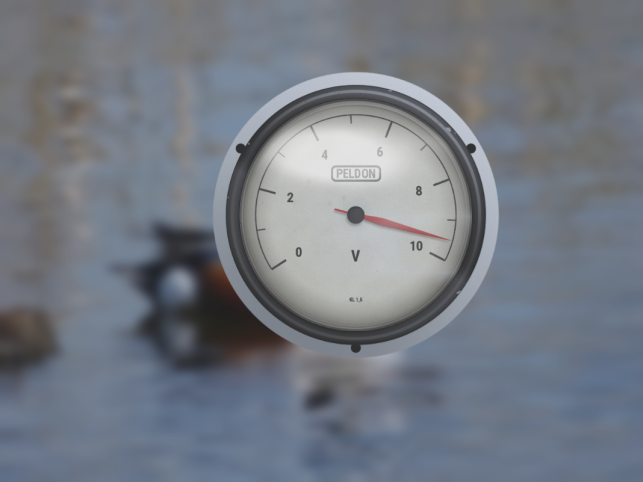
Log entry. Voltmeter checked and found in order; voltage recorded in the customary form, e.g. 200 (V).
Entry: 9.5 (V)
